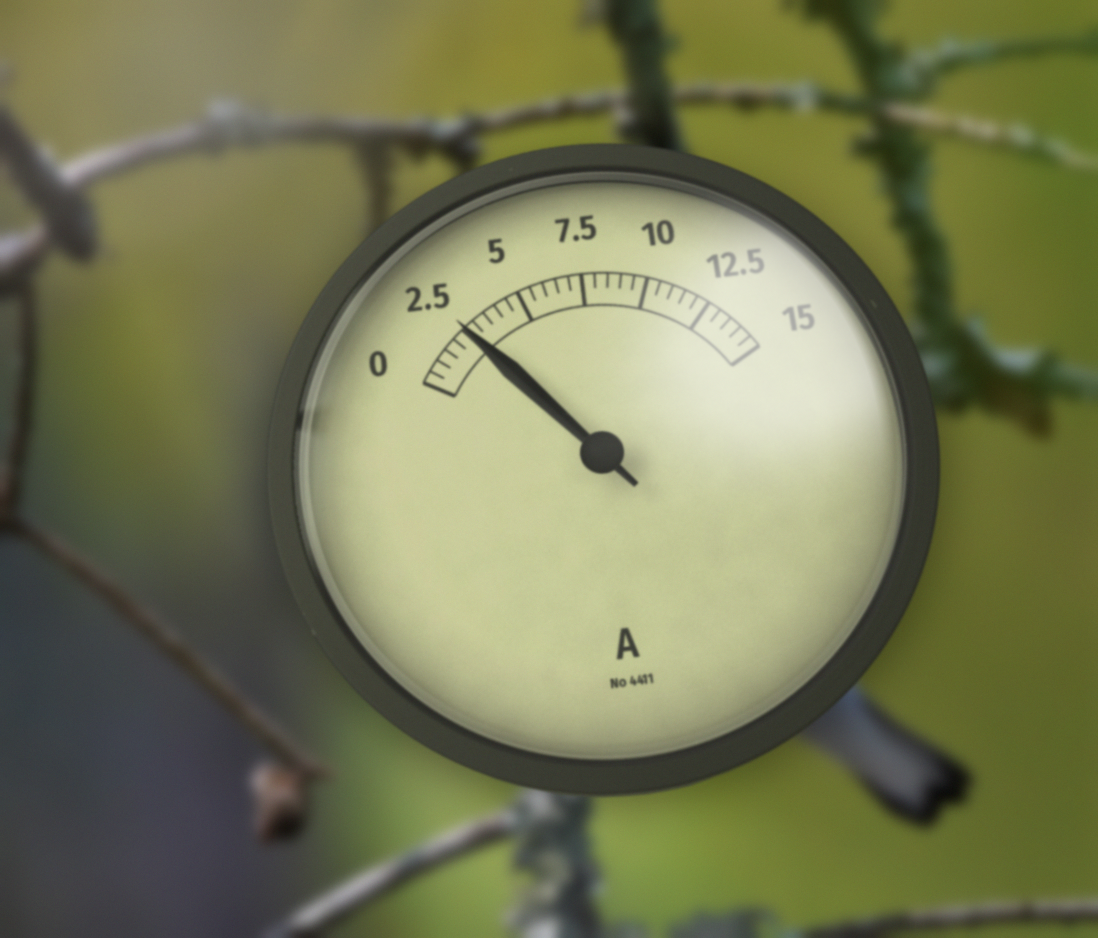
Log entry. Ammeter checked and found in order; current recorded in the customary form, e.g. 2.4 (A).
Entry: 2.5 (A)
